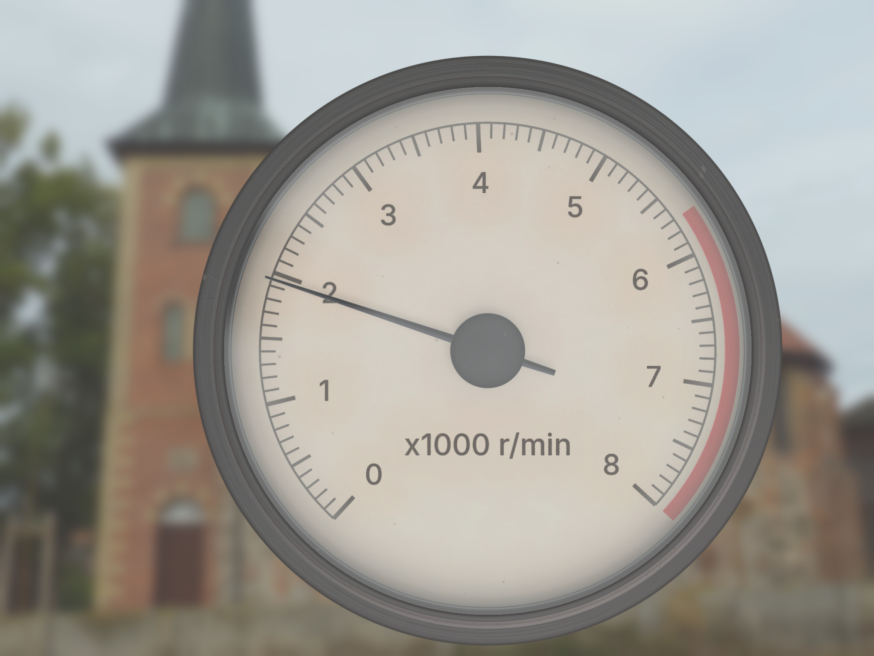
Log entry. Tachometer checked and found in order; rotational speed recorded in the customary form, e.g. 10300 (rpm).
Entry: 1950 (rpm)
